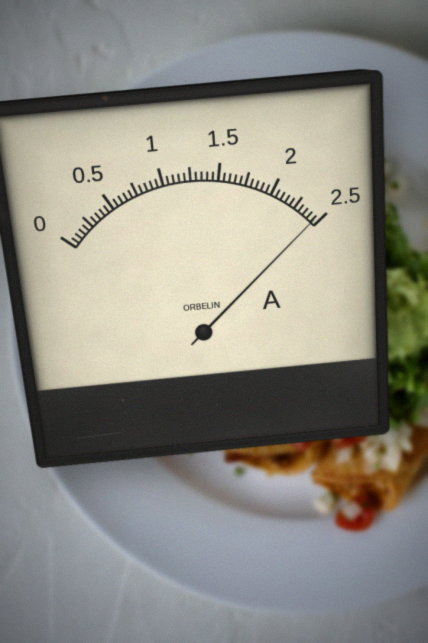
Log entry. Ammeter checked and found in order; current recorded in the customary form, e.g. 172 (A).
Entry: 2.45 (A)
